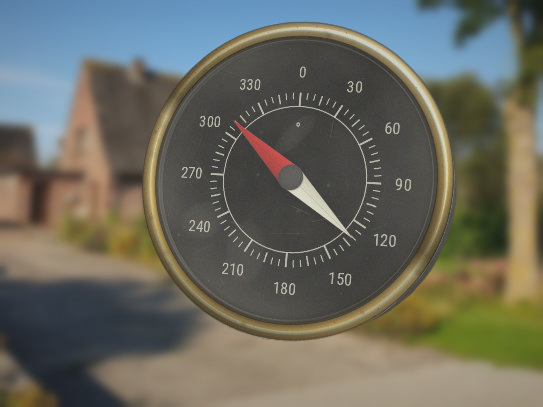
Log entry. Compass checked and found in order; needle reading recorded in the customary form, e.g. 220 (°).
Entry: 310 (°)
